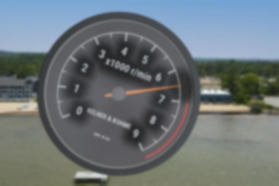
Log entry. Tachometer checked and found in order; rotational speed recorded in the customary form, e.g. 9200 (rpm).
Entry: 6500 (rpm)
